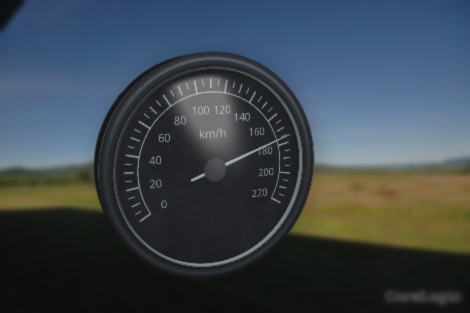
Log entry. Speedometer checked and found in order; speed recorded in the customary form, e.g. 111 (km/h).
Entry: 175 (km/h)
